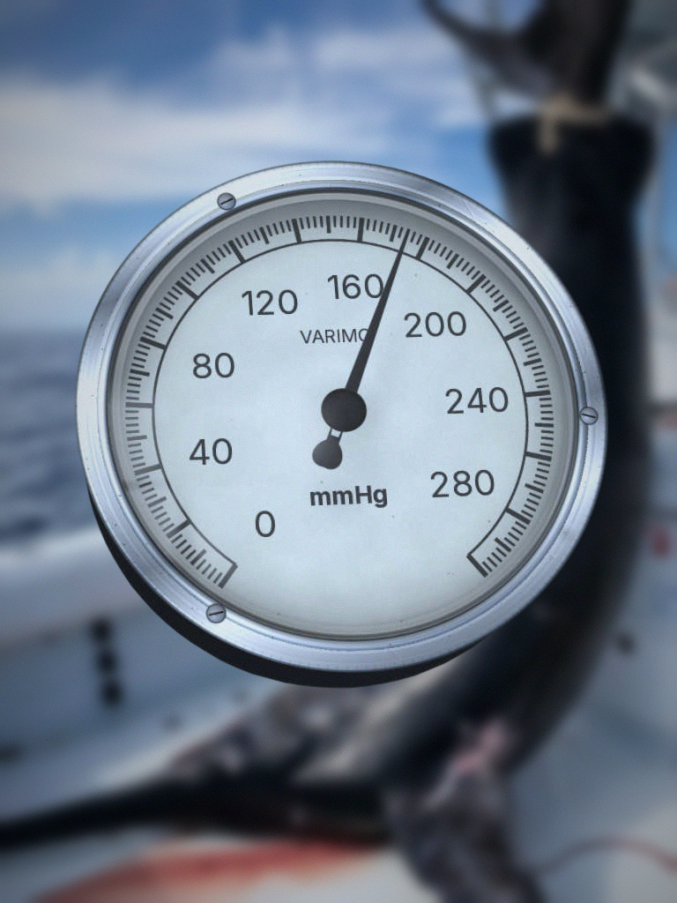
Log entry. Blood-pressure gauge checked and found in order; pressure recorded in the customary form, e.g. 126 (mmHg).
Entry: 174 (mmHg)
